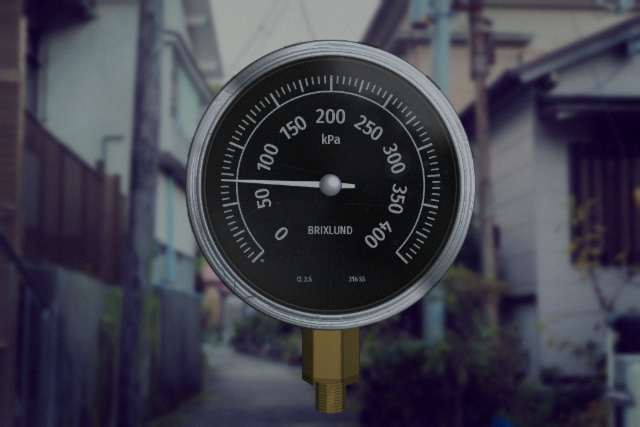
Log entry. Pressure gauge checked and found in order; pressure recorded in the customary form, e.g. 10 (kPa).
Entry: 70 (kPa)
